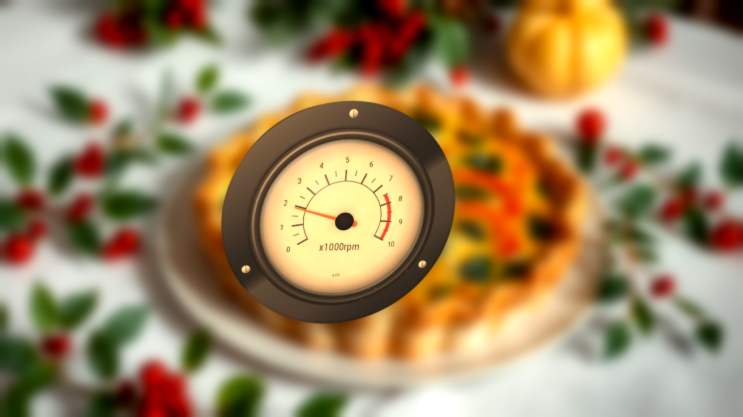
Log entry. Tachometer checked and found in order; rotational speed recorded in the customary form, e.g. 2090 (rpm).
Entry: 2000 (rpm)
